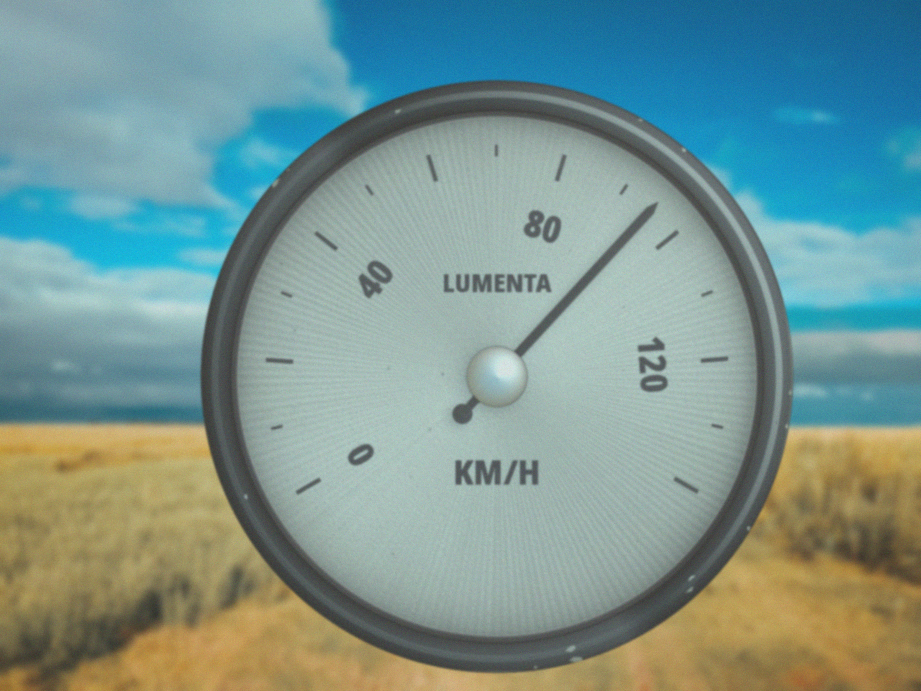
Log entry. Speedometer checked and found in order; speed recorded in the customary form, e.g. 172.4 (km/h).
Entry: 95 (km/h)
